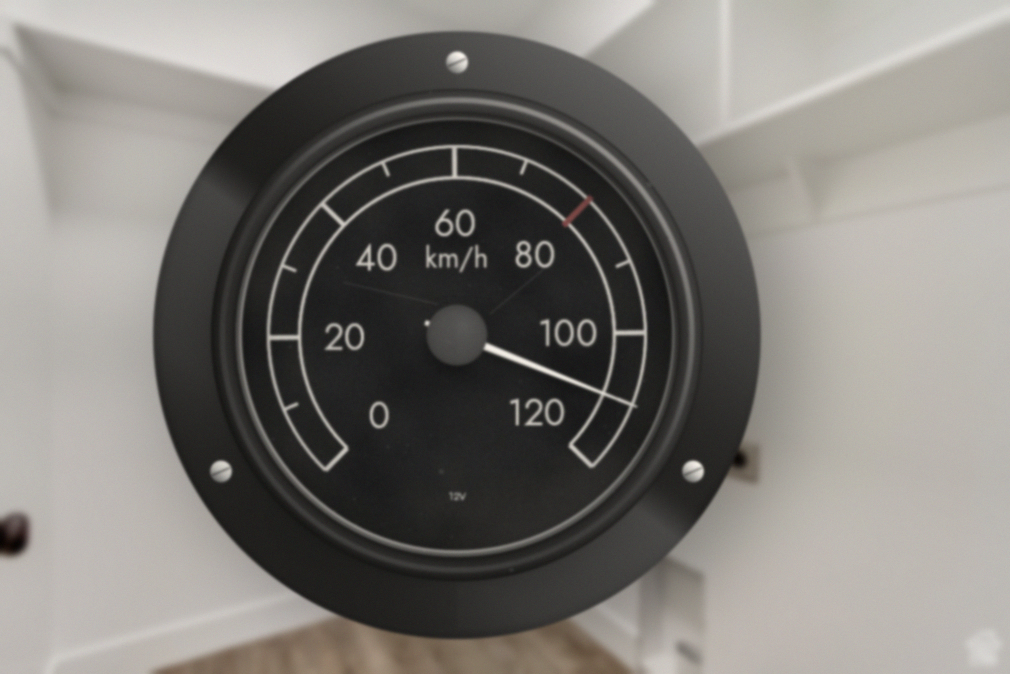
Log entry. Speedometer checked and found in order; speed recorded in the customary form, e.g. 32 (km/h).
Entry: 110 (km/h)
